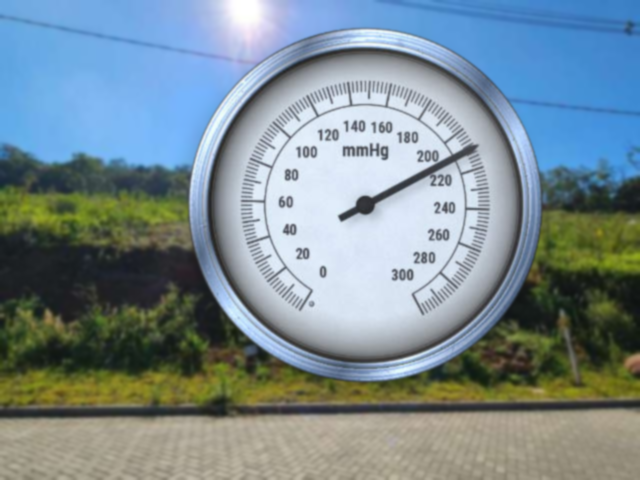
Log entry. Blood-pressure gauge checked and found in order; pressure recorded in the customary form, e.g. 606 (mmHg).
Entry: 210 (mmHg)
